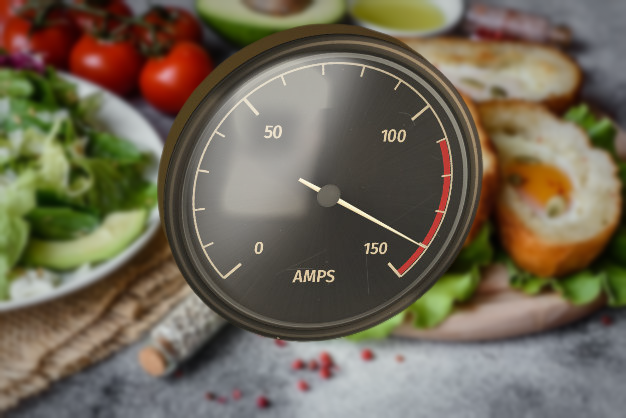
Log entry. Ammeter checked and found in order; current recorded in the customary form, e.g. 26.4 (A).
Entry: 140 (A)
